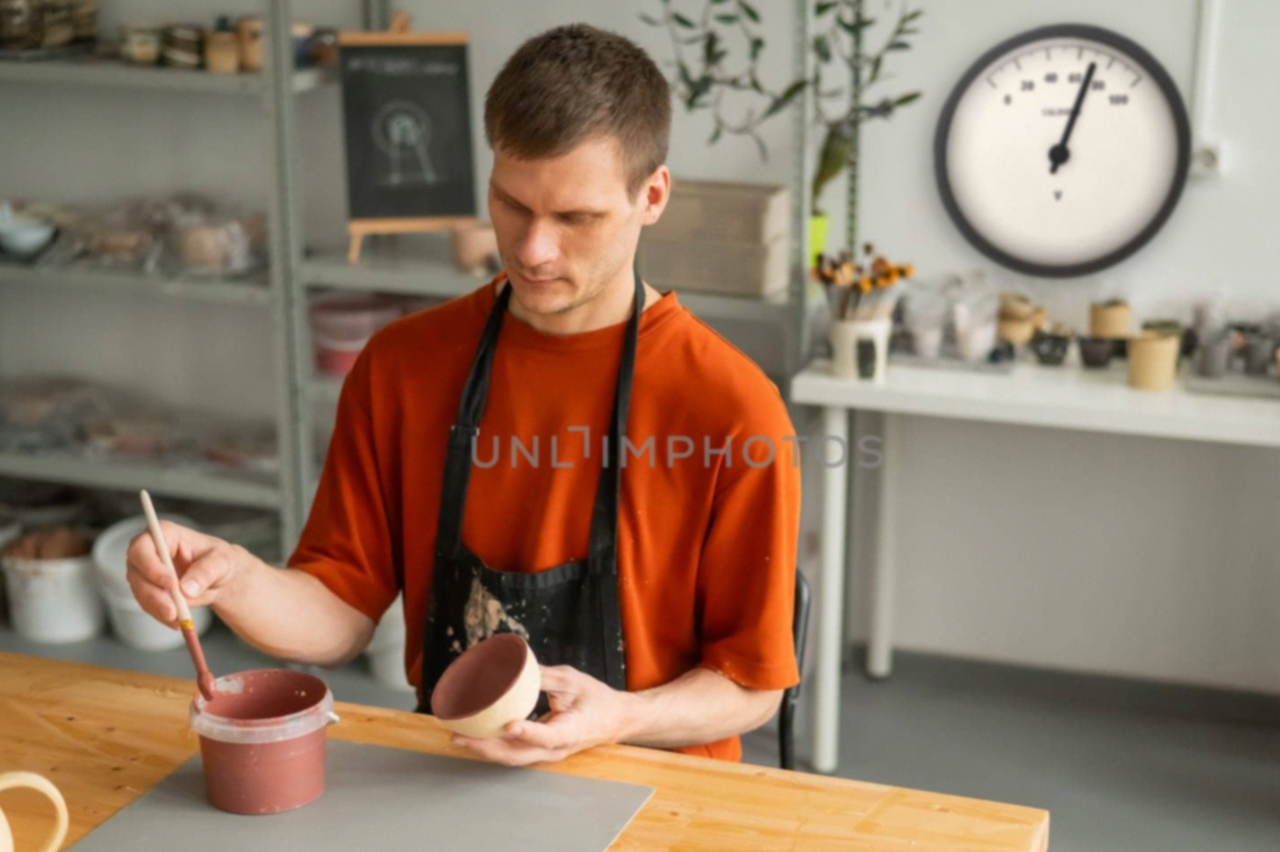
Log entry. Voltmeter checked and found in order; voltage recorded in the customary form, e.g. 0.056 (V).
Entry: 70 (V)
